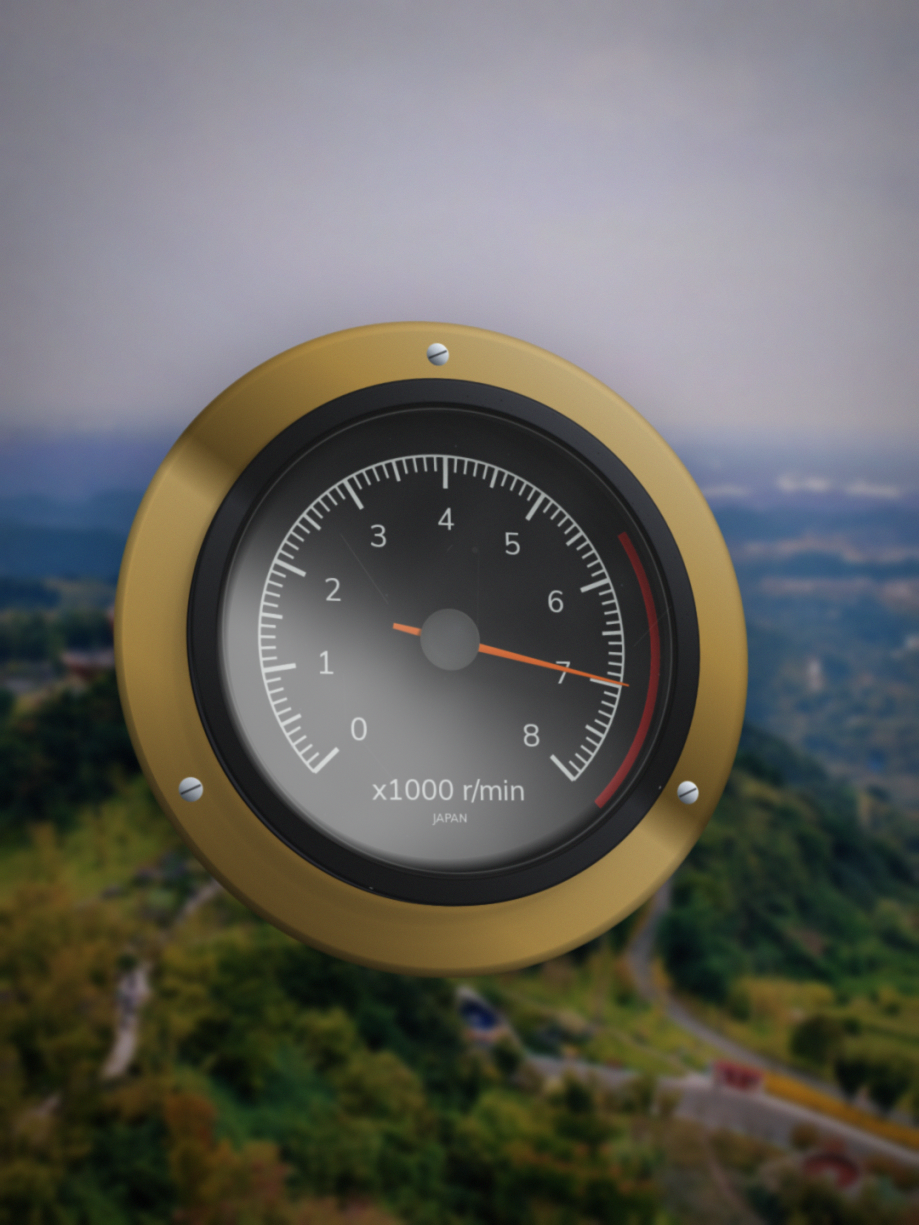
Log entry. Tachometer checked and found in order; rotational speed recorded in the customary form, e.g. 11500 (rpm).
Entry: 7000 (rpm)
